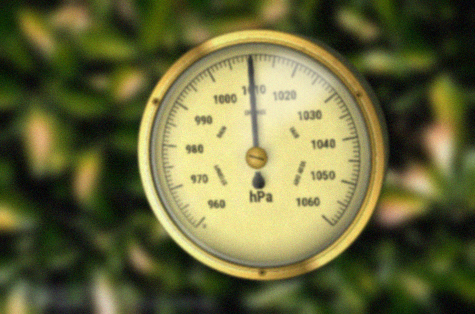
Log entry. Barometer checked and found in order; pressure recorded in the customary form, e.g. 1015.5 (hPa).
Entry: 1010 (hPa)
